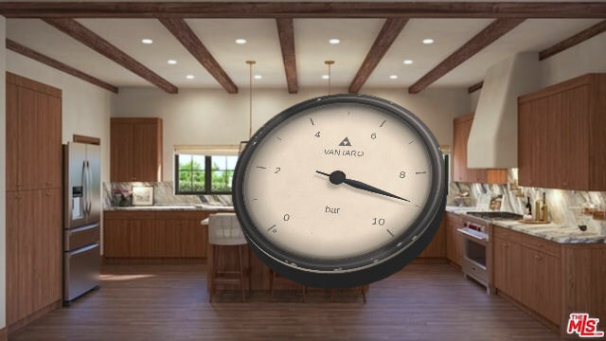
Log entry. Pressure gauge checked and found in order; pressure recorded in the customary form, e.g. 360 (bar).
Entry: 9 (bar)
